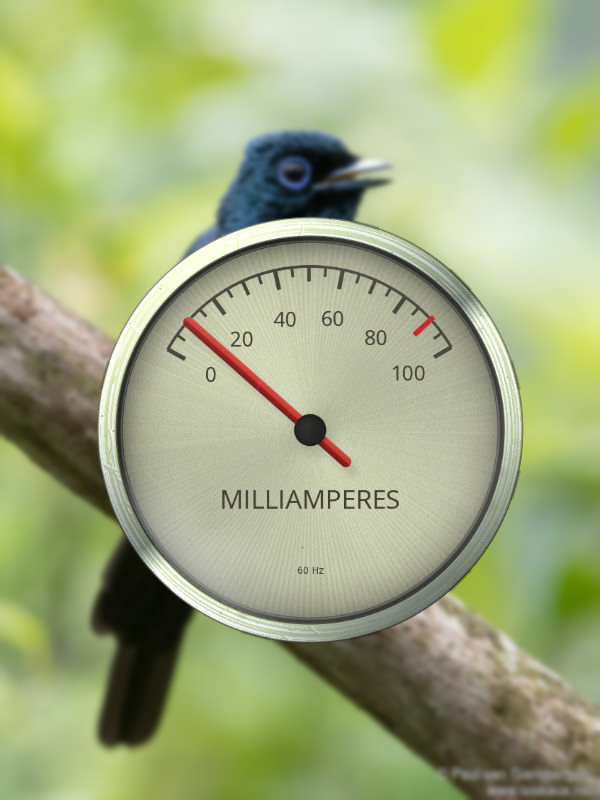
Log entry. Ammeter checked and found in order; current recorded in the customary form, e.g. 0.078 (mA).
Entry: 10 (mA)
